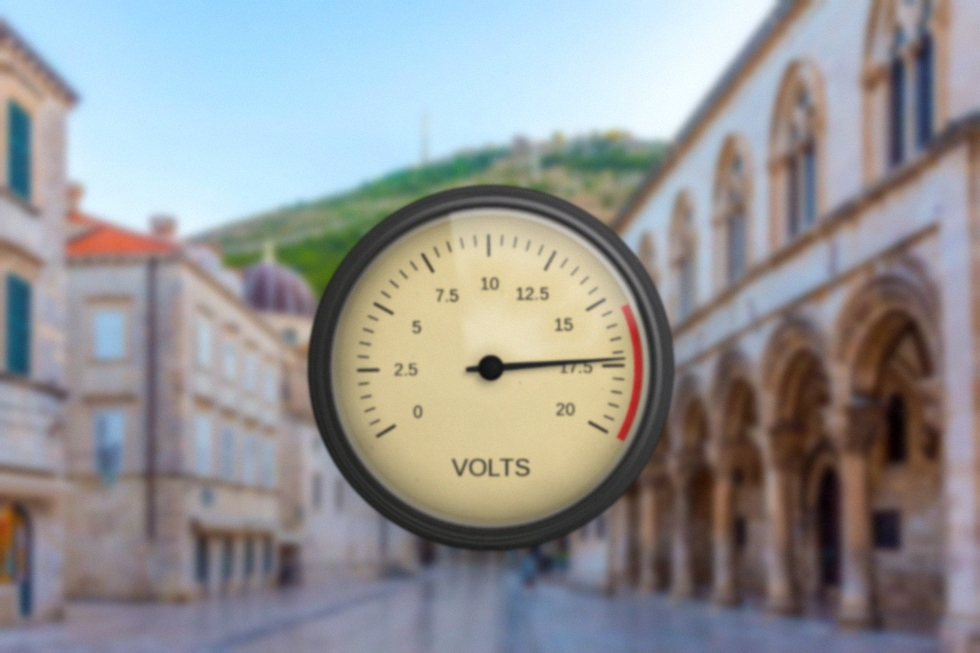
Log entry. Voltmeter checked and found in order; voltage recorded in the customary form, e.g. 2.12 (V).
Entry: 17.25 (V)
